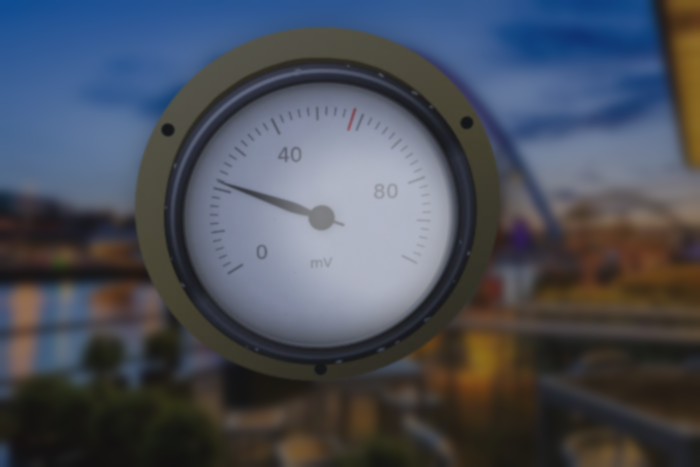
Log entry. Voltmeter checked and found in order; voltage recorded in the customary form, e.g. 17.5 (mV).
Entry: 22 (mV)
